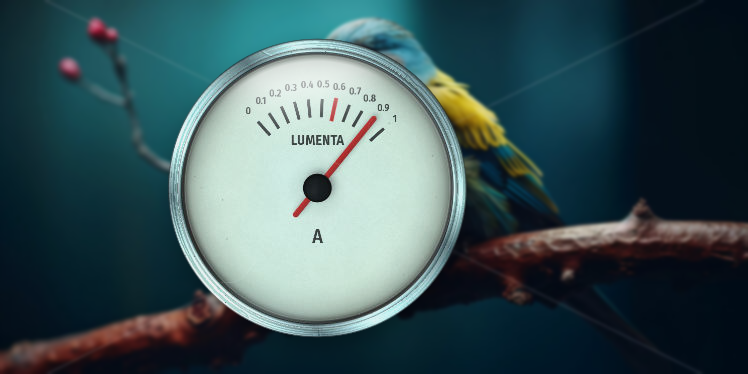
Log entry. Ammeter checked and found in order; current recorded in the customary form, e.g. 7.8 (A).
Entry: 0.9 (A)
